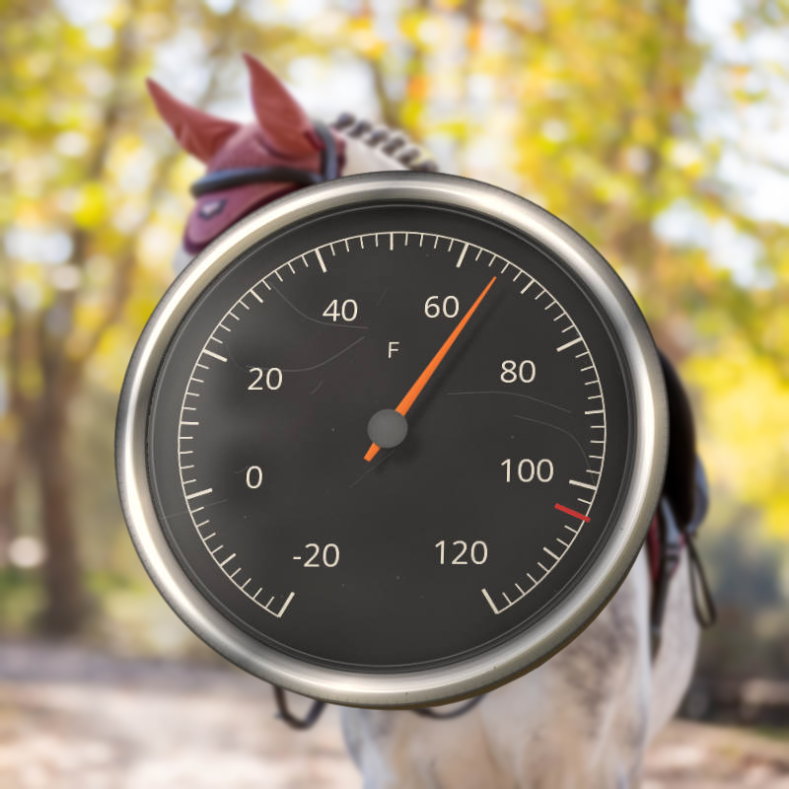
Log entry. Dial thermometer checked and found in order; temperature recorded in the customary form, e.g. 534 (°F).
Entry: 66 (°F)
